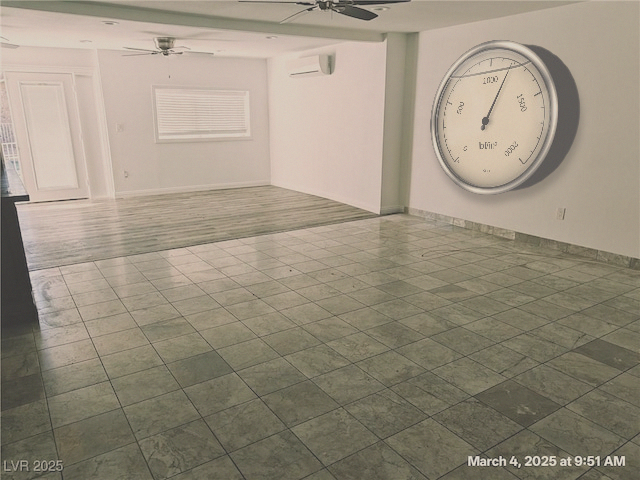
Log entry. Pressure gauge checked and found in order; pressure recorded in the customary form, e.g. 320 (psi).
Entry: 1200 (psi)
